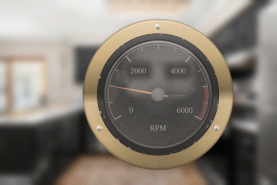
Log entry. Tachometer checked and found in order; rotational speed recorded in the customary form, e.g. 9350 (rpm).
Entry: 1000 (rpm)
